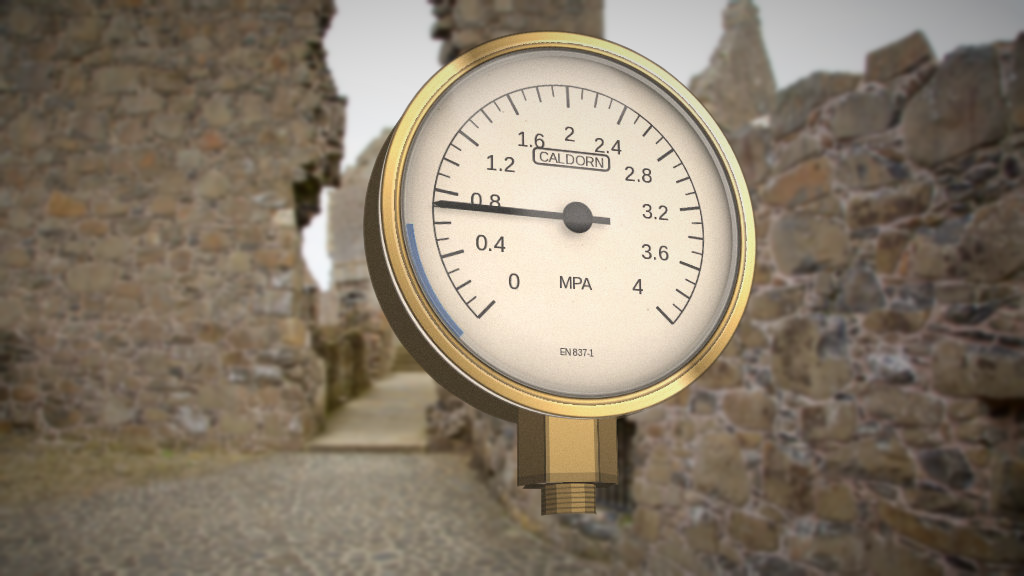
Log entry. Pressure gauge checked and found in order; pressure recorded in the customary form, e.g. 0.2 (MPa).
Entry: 0.7 (MPa)
